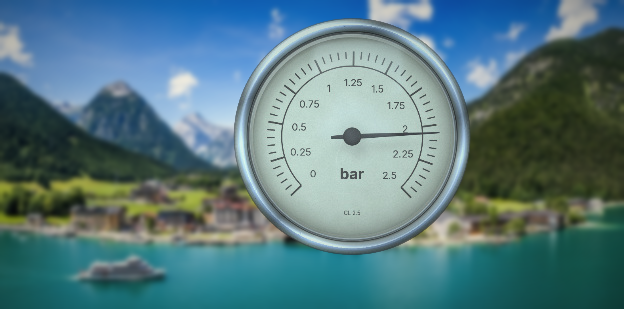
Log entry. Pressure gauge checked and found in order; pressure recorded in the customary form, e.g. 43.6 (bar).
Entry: 2.05 (bar)
